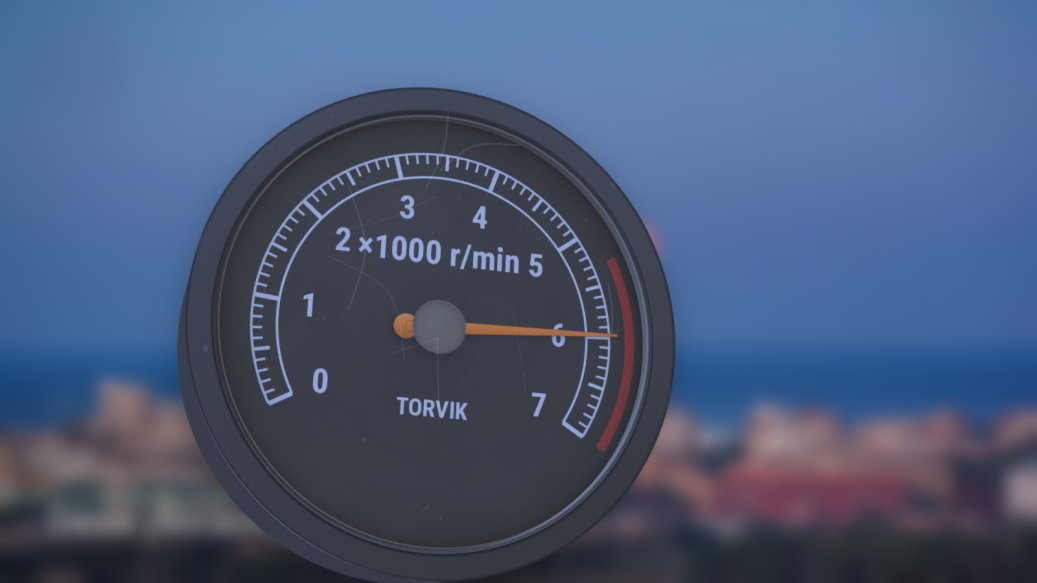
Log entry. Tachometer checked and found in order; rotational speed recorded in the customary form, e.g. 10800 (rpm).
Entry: 6000 (rpm)
